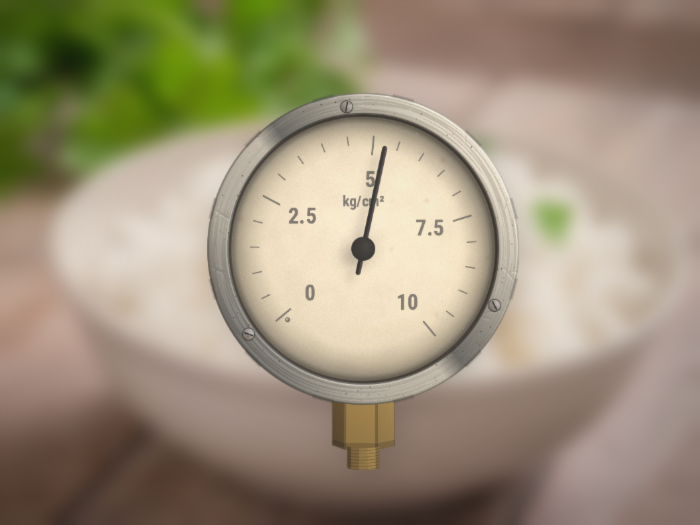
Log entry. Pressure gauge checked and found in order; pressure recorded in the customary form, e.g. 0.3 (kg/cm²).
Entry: 5.25 (kg/cm²)
